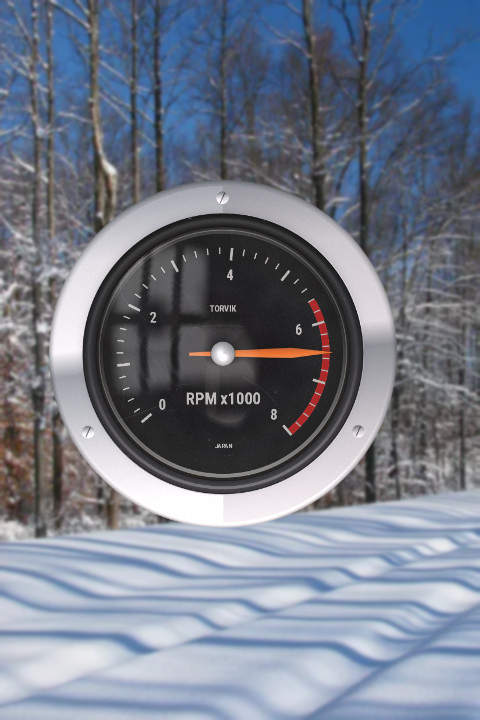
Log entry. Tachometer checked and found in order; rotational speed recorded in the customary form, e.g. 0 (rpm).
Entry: 6500 (rpm)
